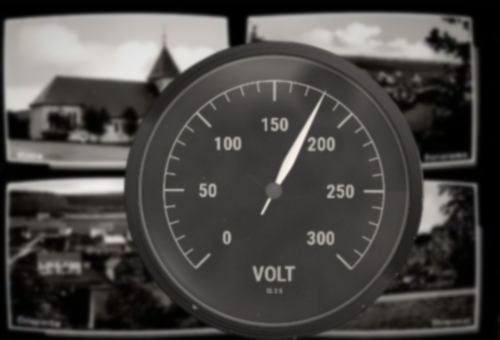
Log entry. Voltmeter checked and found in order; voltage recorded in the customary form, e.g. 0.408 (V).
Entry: 180 (V)
